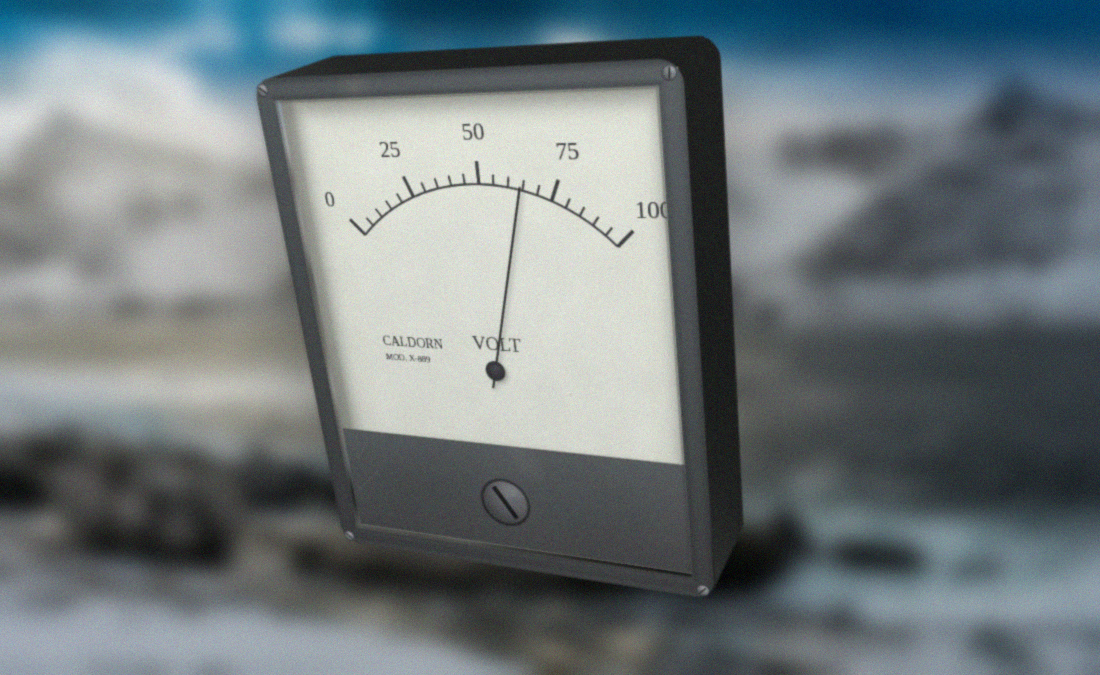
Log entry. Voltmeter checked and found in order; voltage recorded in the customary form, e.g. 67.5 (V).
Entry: 65 (V)
